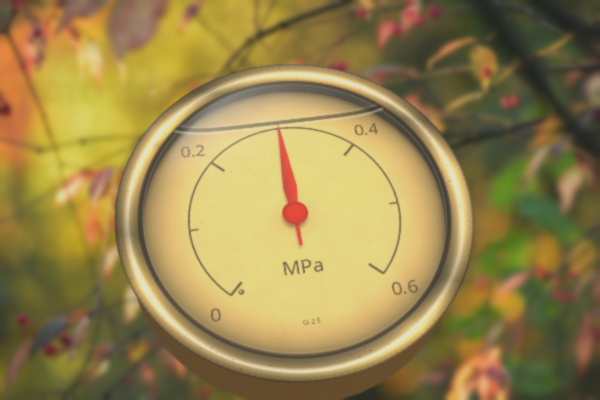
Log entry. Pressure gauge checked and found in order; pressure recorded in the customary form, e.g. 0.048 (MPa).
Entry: 0.3 (MPa)
